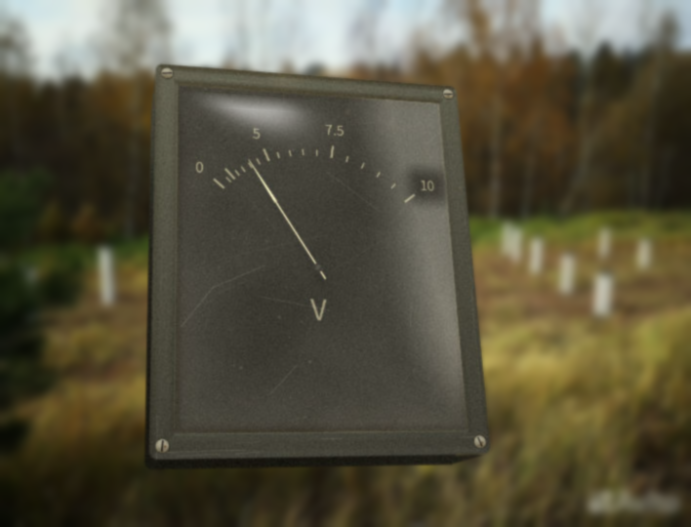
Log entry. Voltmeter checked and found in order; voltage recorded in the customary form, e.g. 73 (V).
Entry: 4 (V)
